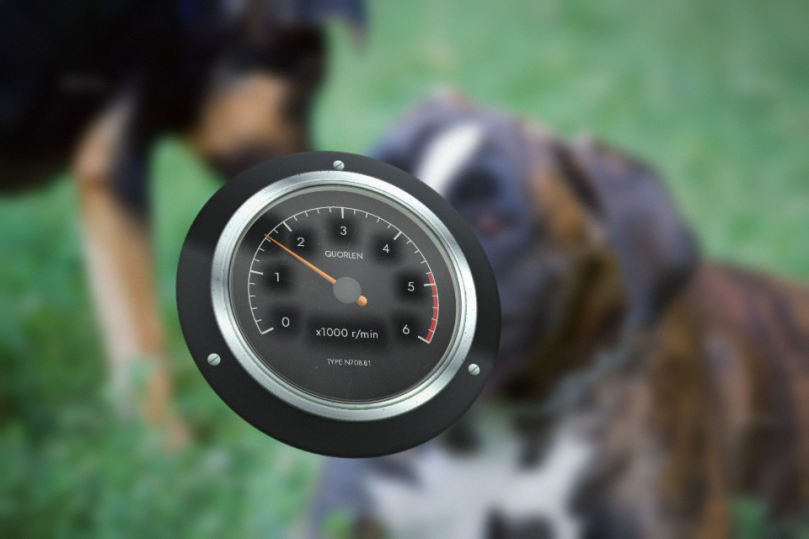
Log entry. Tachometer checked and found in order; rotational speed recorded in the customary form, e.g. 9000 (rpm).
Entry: 1600 (rpm)
